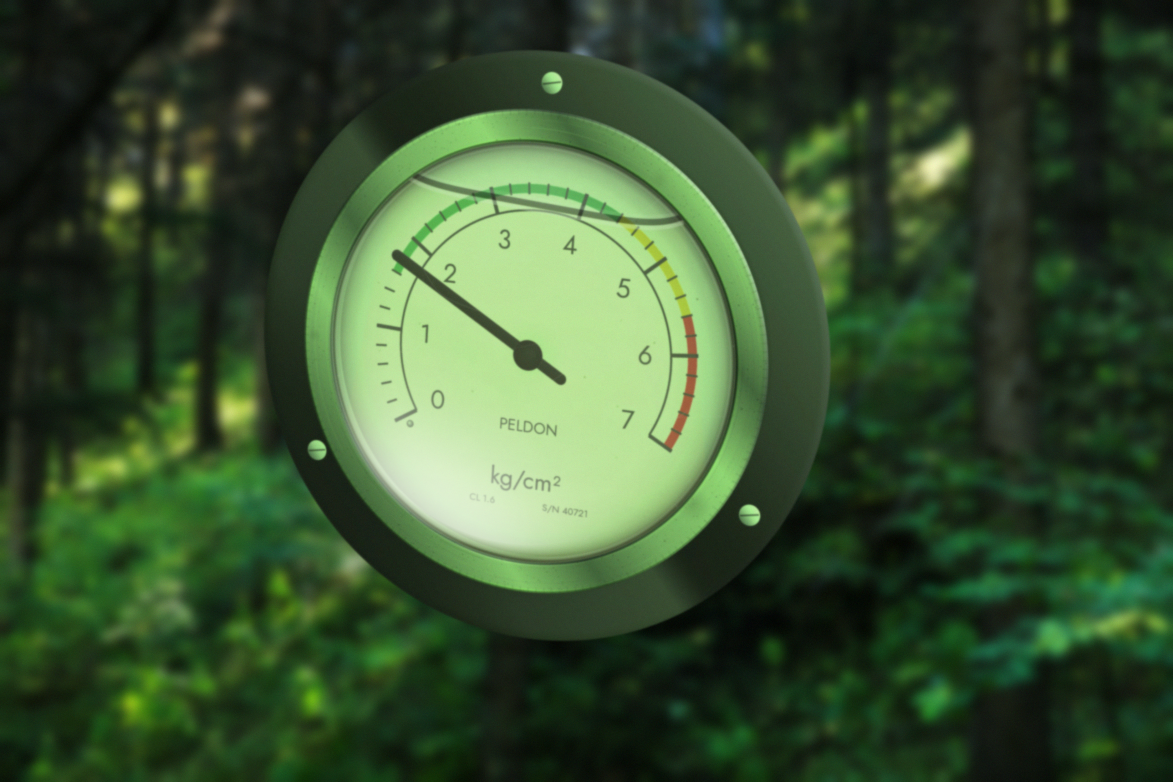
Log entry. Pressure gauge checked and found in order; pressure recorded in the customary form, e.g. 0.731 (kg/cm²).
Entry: 1.8 (kg/cm²)
